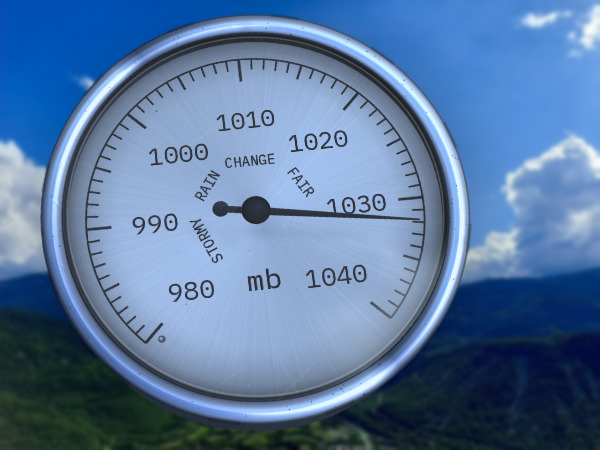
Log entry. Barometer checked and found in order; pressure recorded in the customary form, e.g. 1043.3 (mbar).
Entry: 1032 (mbar)
